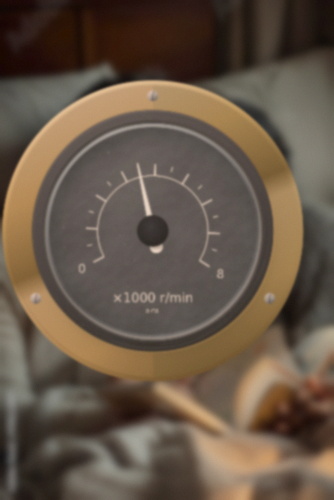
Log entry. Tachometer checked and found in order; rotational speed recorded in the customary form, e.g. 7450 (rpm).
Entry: 3500 (rpm)
